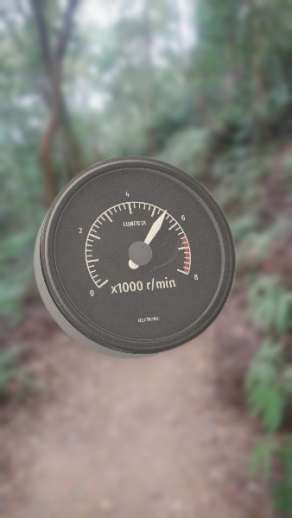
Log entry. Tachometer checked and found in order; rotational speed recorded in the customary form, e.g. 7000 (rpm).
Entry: 5400 (rpm)
